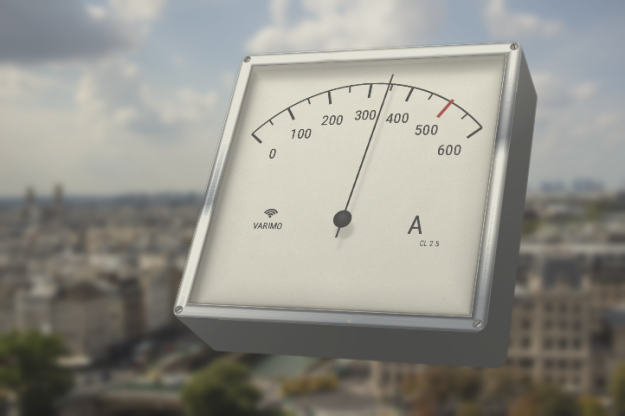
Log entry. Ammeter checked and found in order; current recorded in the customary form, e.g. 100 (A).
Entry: 350 (A)
